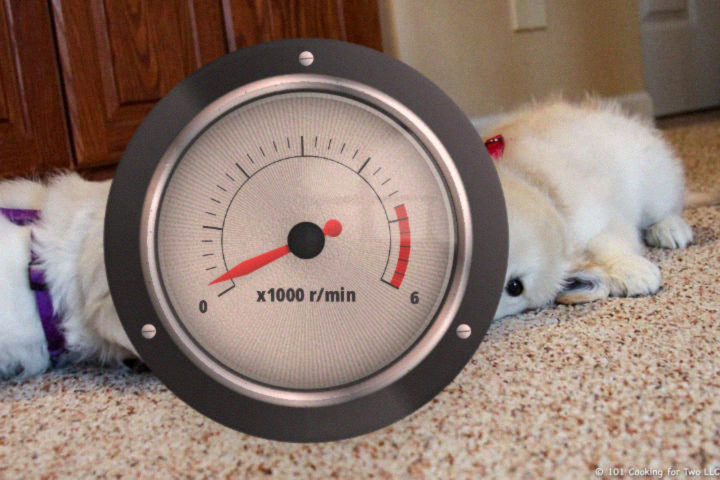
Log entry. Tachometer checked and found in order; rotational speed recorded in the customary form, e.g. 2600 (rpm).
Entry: 200 (rpm)
